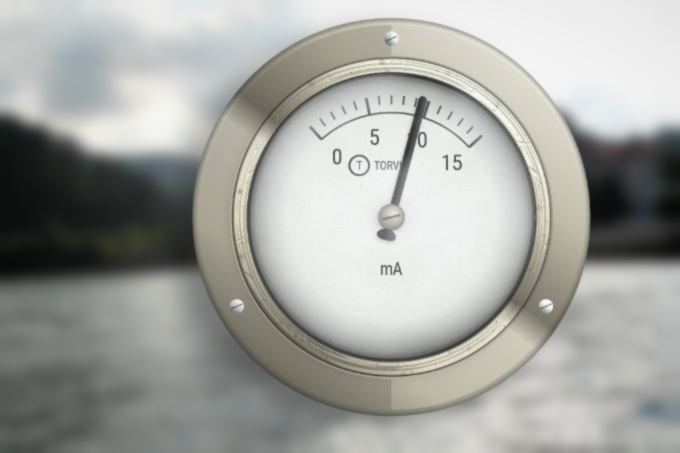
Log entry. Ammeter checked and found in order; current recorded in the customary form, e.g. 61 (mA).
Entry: 9.5 (mA)
